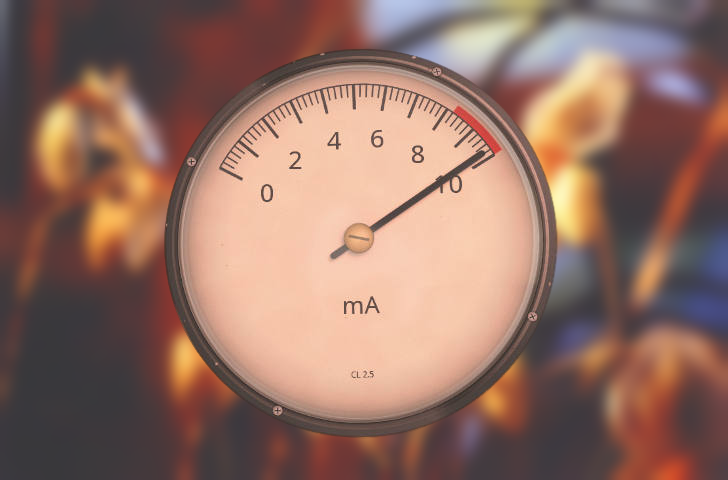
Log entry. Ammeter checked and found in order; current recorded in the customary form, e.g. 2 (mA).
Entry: 9.8 (mA)
